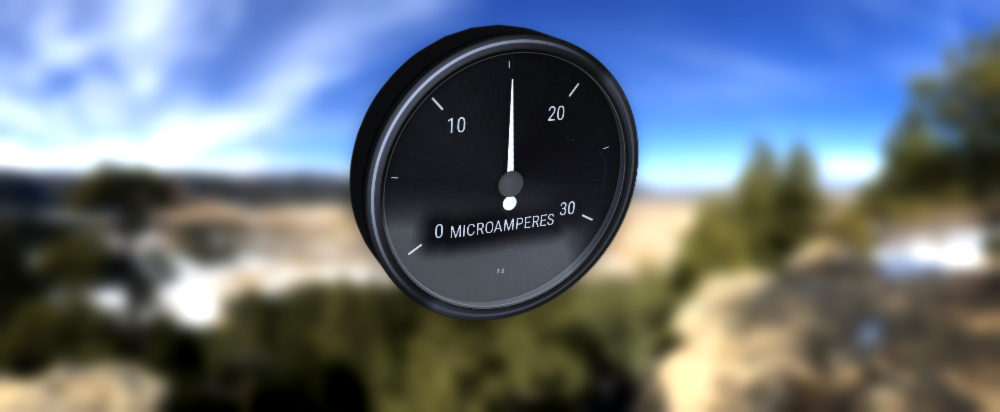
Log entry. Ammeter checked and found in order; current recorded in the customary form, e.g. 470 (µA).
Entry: 15 (µA)
